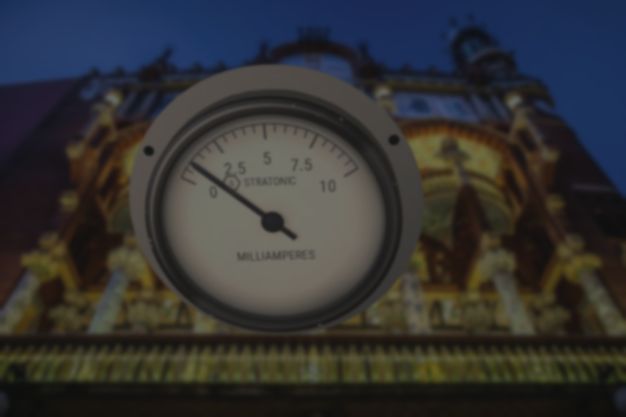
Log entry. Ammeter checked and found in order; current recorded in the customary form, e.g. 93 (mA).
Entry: 1 (mA)
